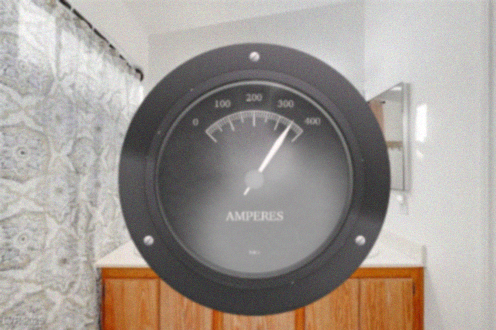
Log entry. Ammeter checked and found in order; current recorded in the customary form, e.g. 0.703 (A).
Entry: 350 (A)
